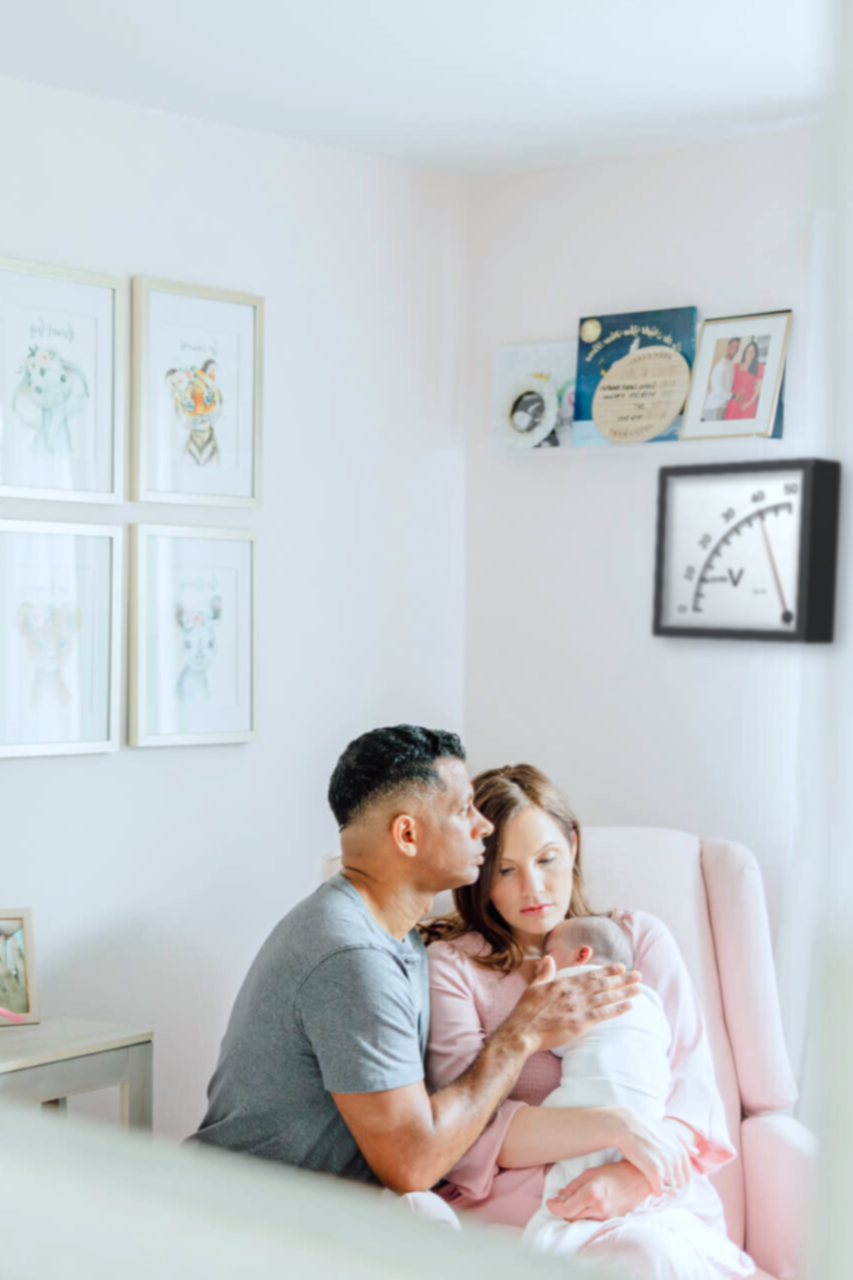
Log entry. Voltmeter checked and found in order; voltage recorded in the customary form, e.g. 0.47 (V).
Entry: 40 (V)
